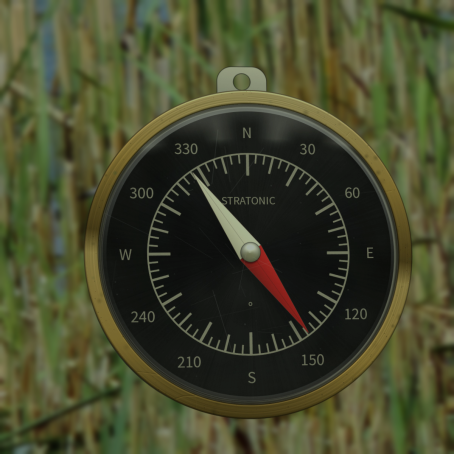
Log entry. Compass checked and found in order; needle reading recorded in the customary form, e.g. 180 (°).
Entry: 145 (°)
